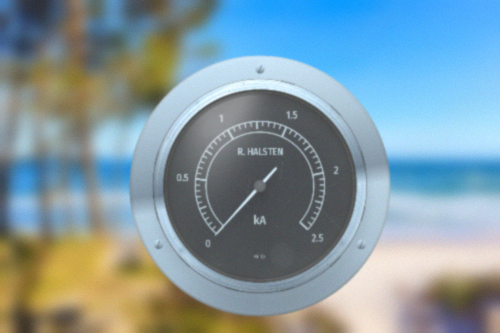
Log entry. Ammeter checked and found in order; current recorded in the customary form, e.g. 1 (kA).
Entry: 0 (kA)
